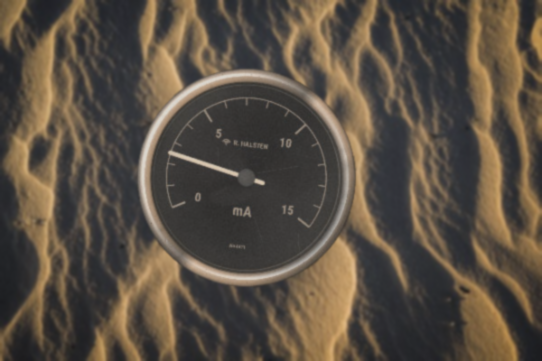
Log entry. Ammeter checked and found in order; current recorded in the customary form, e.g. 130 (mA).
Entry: 2.5 (mA)
